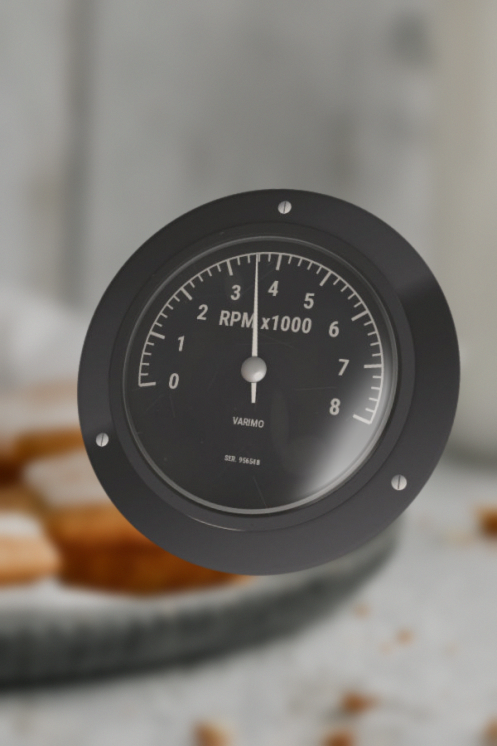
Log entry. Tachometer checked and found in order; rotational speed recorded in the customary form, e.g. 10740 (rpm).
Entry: 3600 (rpm)
